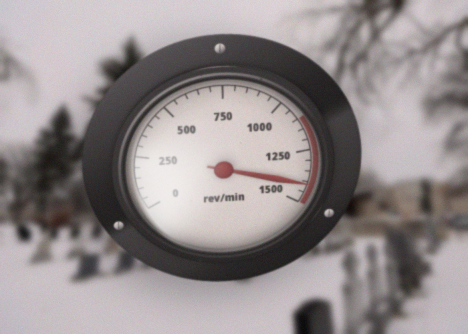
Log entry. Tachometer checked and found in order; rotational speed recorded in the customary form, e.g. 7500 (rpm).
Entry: 1400 (rpm)
